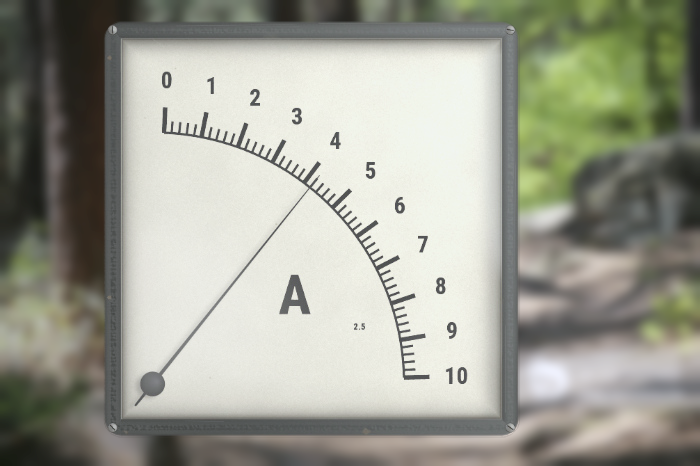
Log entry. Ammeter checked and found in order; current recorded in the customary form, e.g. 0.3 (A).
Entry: 4.2 (A)
